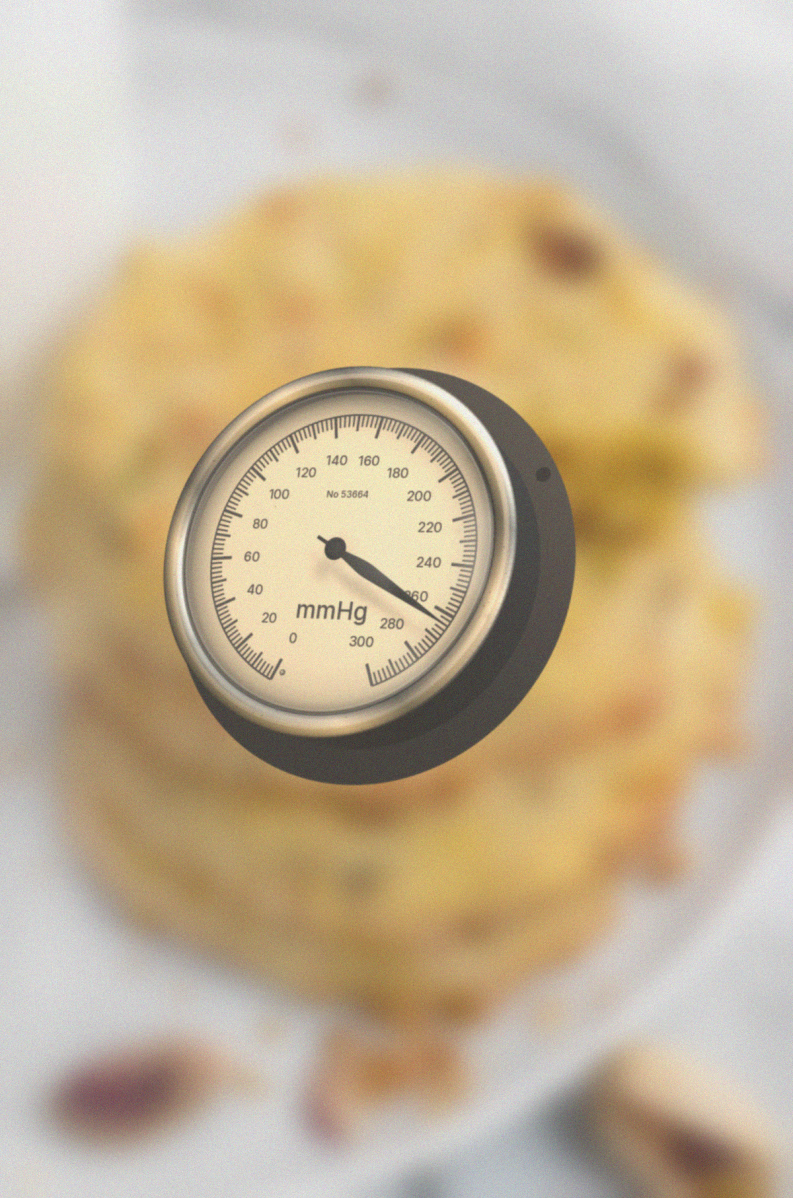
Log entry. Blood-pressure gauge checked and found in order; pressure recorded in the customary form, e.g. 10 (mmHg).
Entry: 264 (mmHg)
